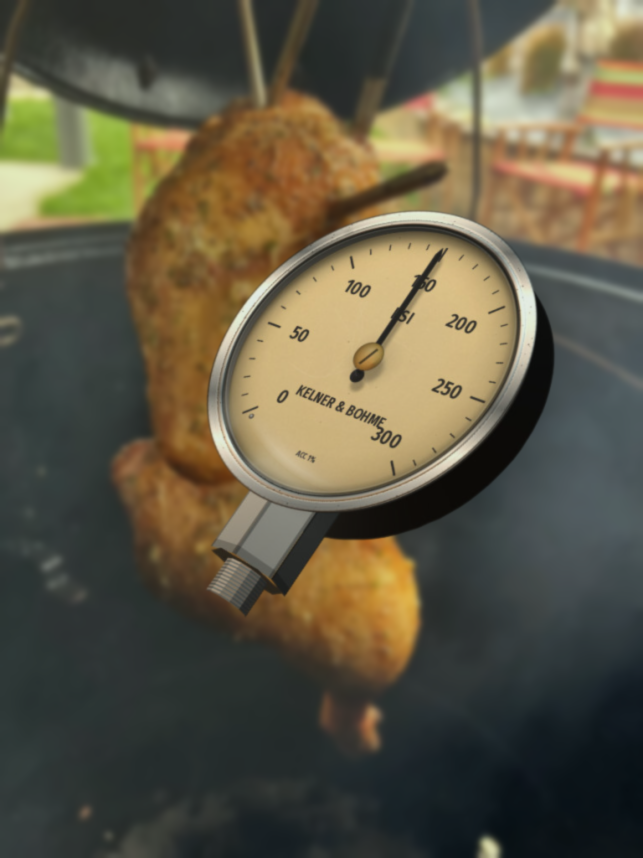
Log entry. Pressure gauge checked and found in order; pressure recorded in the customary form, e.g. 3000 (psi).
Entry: 150 (psi)
